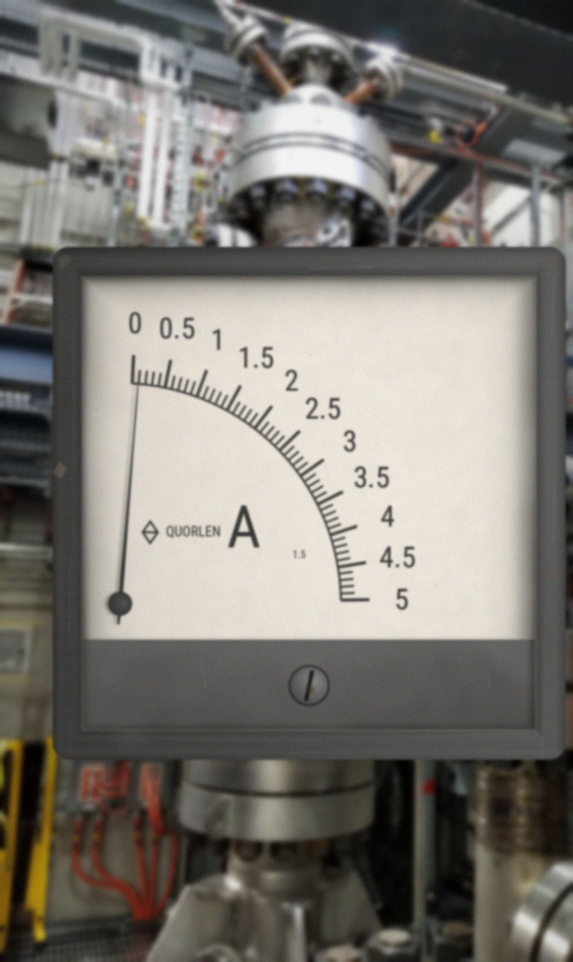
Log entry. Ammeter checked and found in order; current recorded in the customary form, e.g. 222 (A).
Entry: 0.1 (A)
